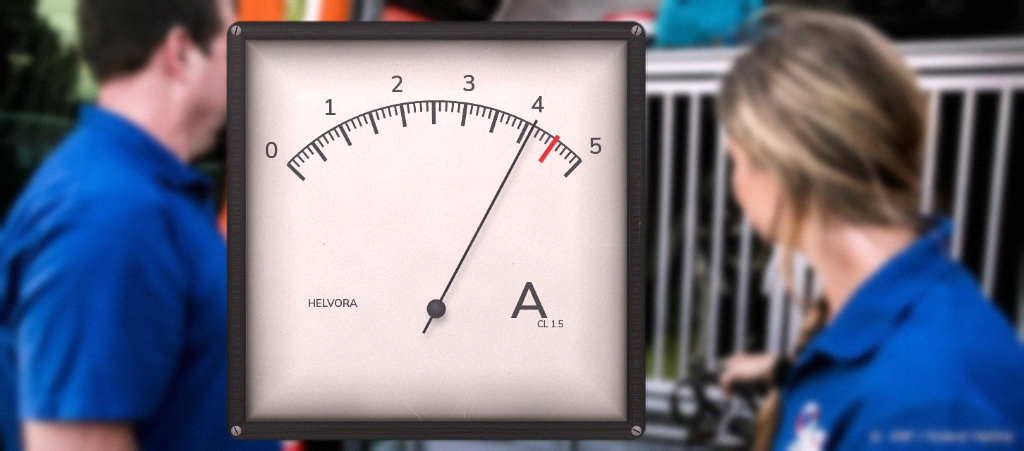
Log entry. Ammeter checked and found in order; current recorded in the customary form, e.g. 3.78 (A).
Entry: 4.1 (A)
